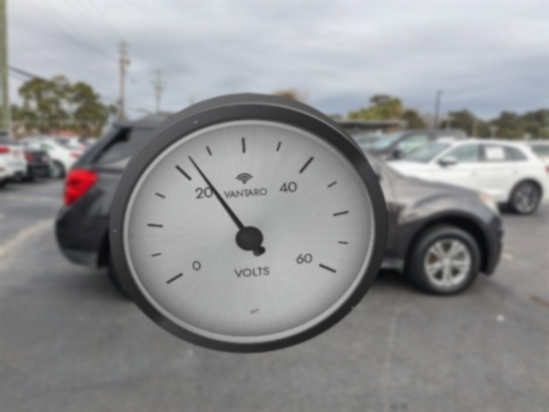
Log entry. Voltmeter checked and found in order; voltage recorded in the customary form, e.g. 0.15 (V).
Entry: 22.5 (V)
